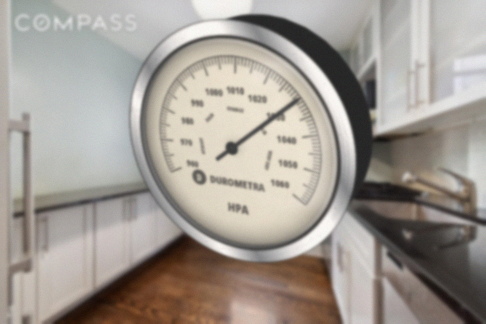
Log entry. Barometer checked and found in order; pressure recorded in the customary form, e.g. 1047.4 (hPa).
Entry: 1030 (hPa)
